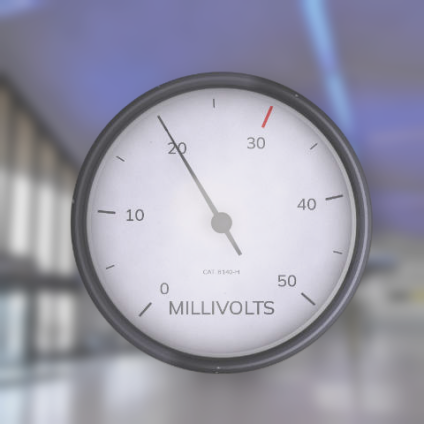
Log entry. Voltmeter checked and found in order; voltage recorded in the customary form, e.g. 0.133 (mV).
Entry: 20 (mV)
